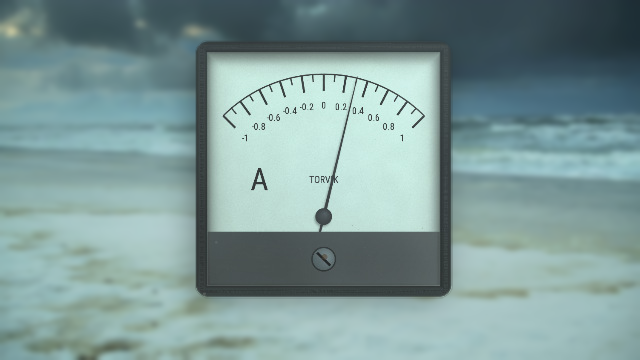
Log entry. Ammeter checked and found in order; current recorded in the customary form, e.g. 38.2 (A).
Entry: 0.3 (A)
